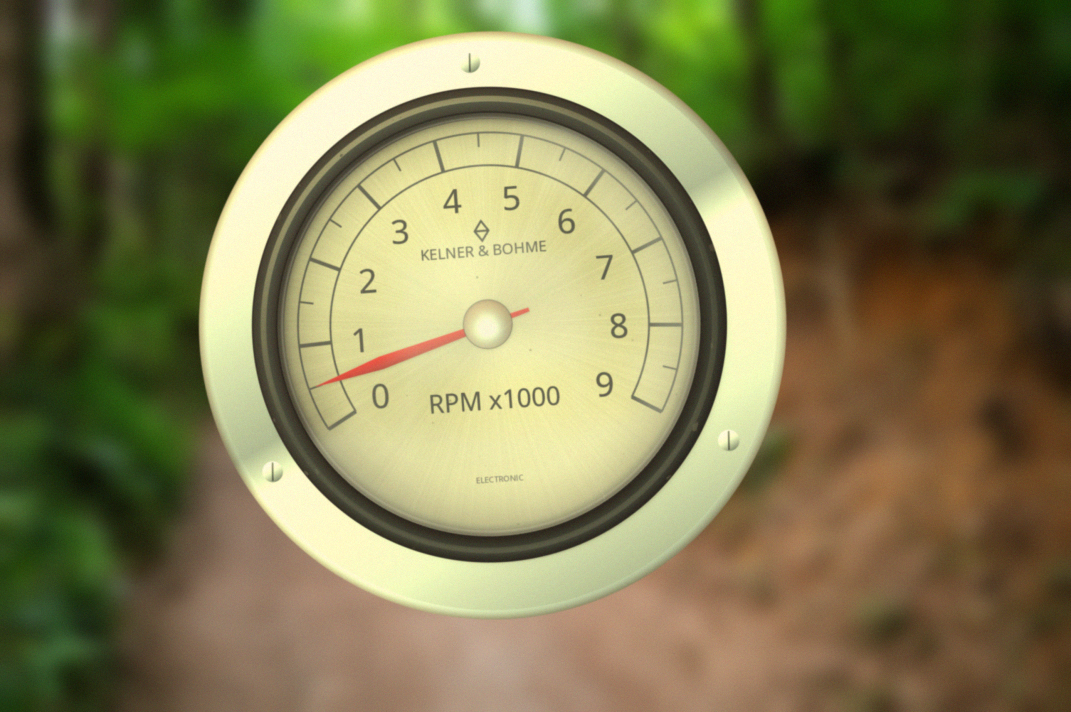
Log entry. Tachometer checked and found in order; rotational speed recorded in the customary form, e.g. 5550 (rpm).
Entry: 500 (rpm)
